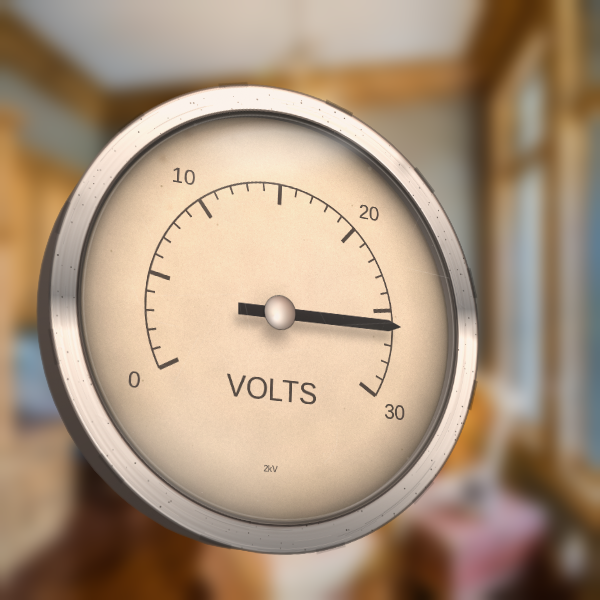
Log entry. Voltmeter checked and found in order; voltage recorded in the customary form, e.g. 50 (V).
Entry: 26 (V)
